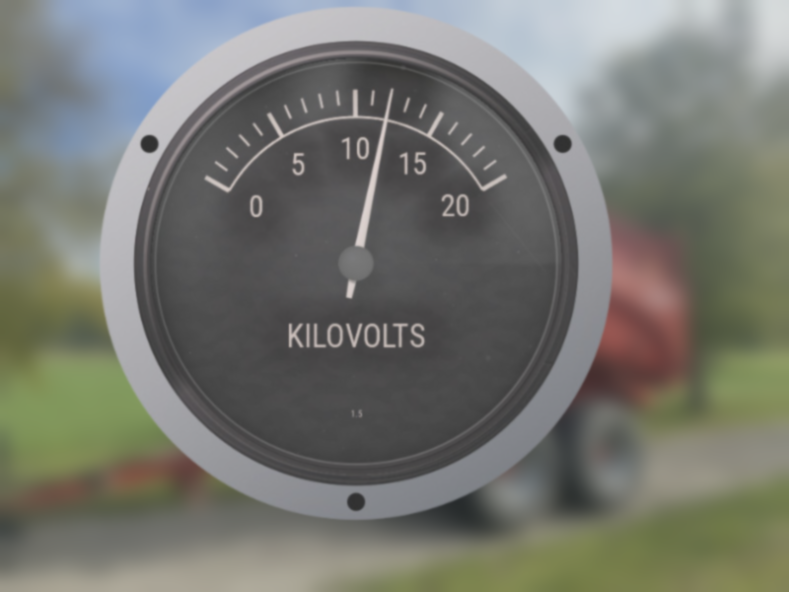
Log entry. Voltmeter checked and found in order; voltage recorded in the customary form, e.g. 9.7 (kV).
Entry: 12 (kV)
